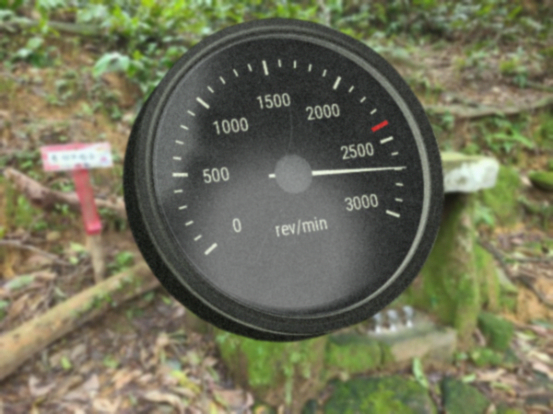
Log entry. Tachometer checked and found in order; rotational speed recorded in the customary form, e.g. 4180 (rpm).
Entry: 2700 (rpm)
